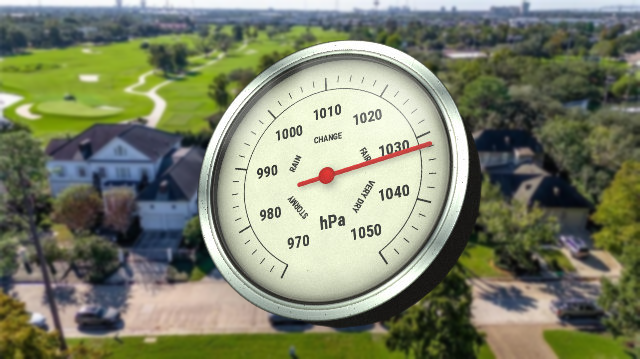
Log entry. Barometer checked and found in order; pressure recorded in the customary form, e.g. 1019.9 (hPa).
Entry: 1032 (hPa)
